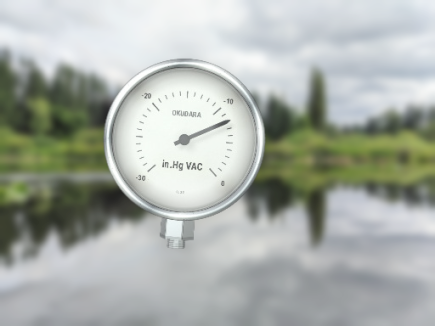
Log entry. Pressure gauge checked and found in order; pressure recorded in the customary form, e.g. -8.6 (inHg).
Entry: -8 (inHg)
